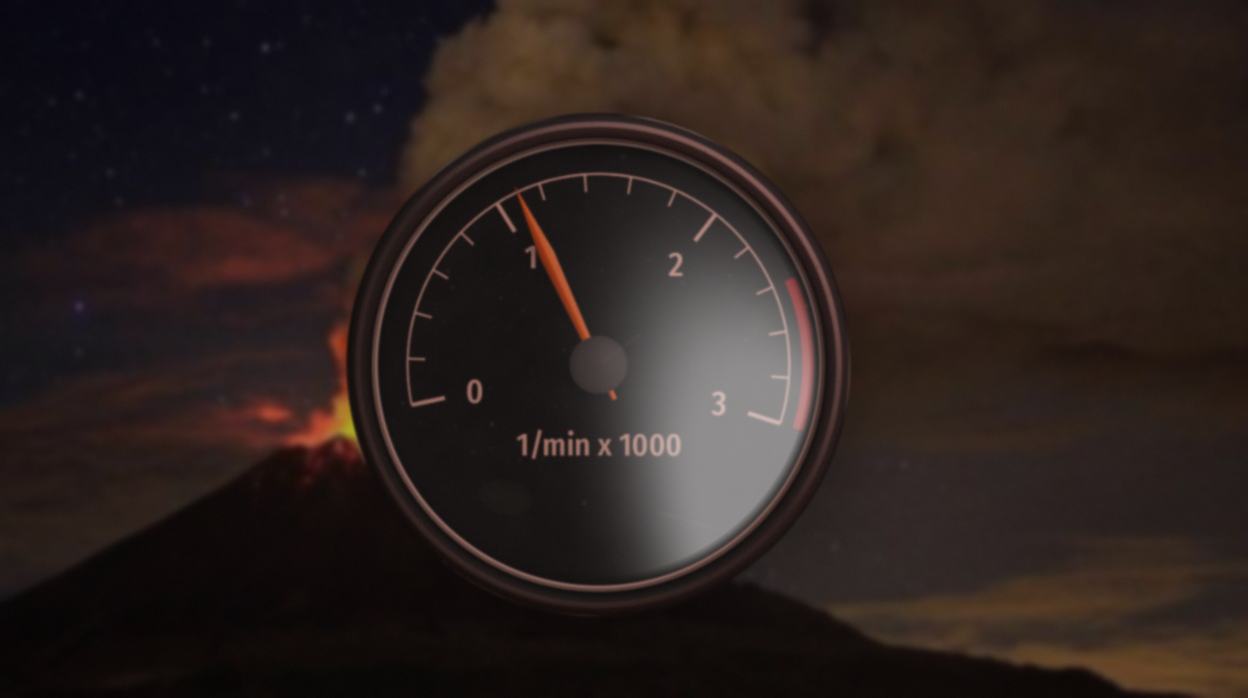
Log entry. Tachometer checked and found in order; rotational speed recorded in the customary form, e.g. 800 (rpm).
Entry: 1100 (rpm)
